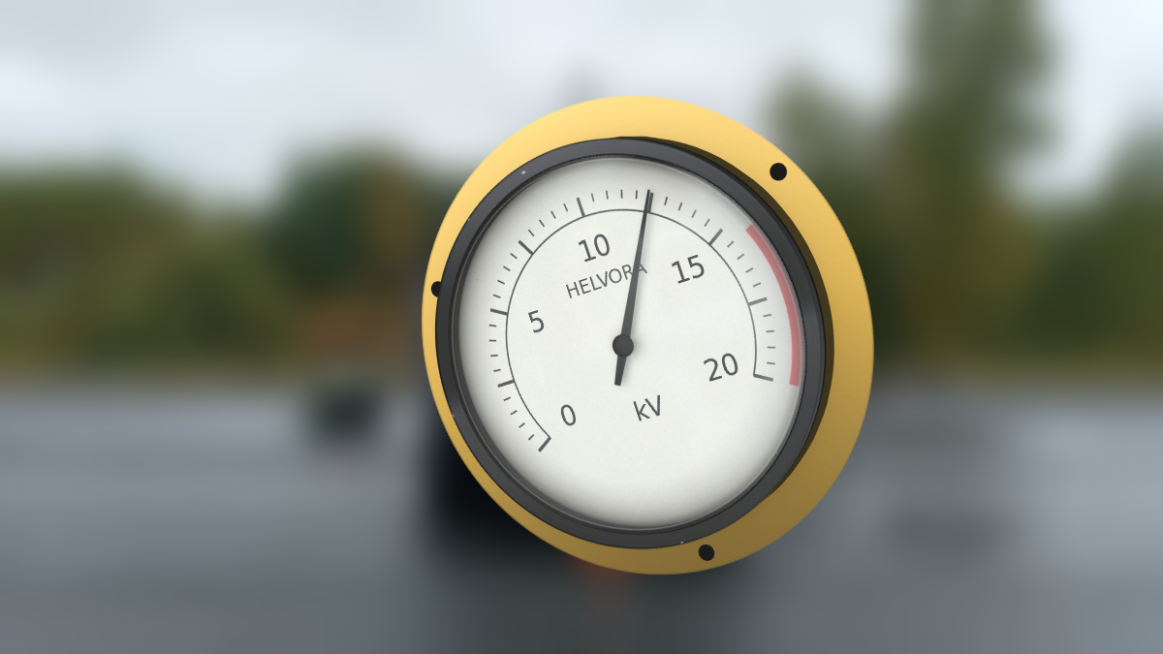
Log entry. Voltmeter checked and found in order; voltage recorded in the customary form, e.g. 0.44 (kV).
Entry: 12.5 (kV)
